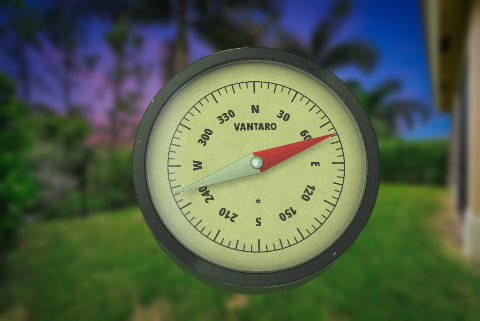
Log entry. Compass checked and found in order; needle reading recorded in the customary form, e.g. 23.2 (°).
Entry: 70 (°)
